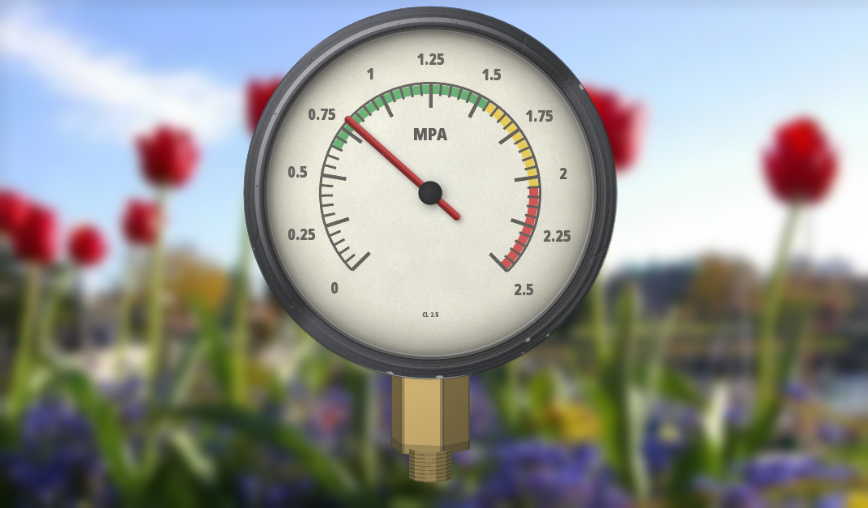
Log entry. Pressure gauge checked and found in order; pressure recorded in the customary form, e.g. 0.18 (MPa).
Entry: 0.8 (MPa)
